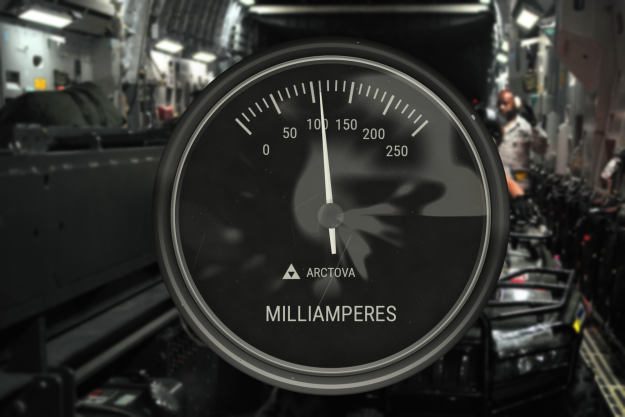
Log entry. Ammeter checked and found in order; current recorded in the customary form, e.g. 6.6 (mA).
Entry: 110 (mA)
